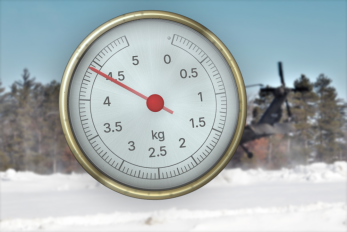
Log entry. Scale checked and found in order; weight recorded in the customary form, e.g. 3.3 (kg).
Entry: 4.4 (kg)
